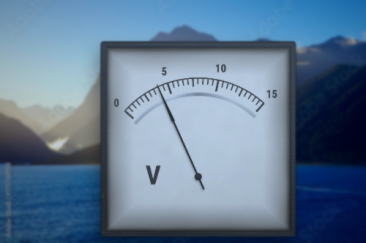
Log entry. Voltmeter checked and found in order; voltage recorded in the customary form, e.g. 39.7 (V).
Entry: 4 (V)
